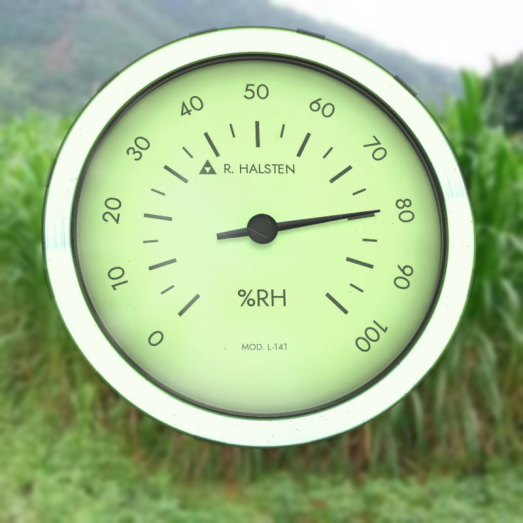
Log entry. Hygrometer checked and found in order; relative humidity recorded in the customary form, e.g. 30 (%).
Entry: 80 (%)
